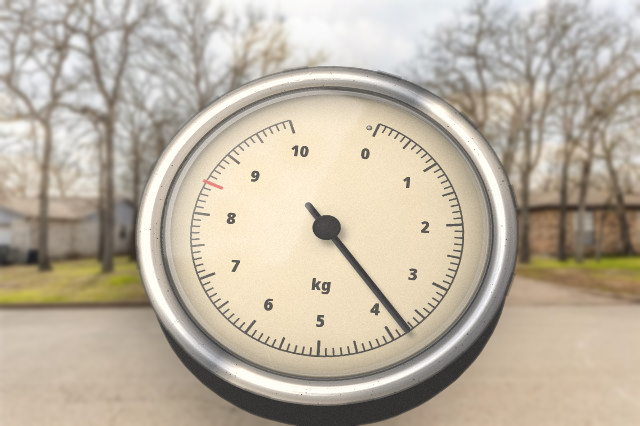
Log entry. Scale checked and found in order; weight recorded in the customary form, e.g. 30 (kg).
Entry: 3.8 (kg)
